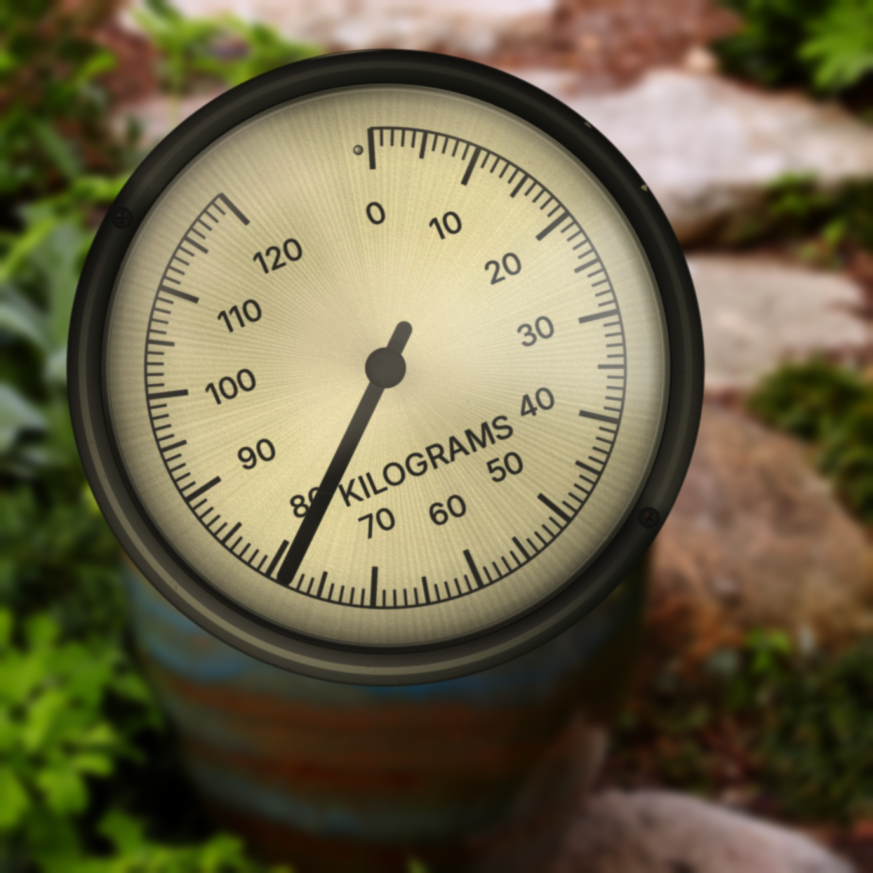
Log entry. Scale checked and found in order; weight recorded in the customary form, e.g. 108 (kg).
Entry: 78.5 (kg)
